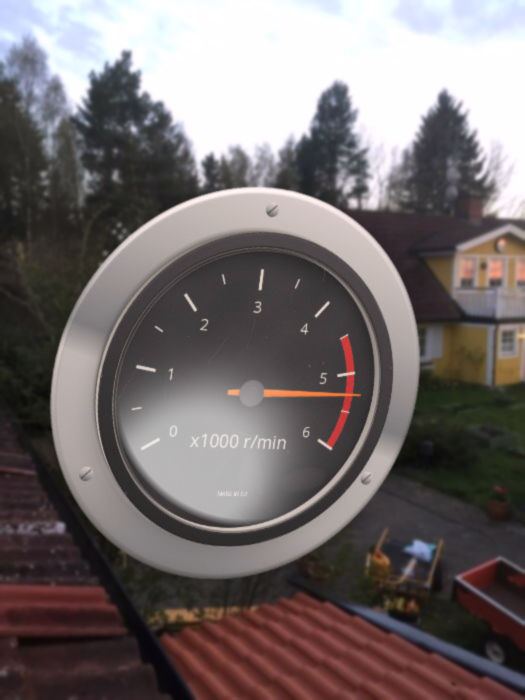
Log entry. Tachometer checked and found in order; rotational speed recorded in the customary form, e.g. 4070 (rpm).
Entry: 5250 (rpm)
